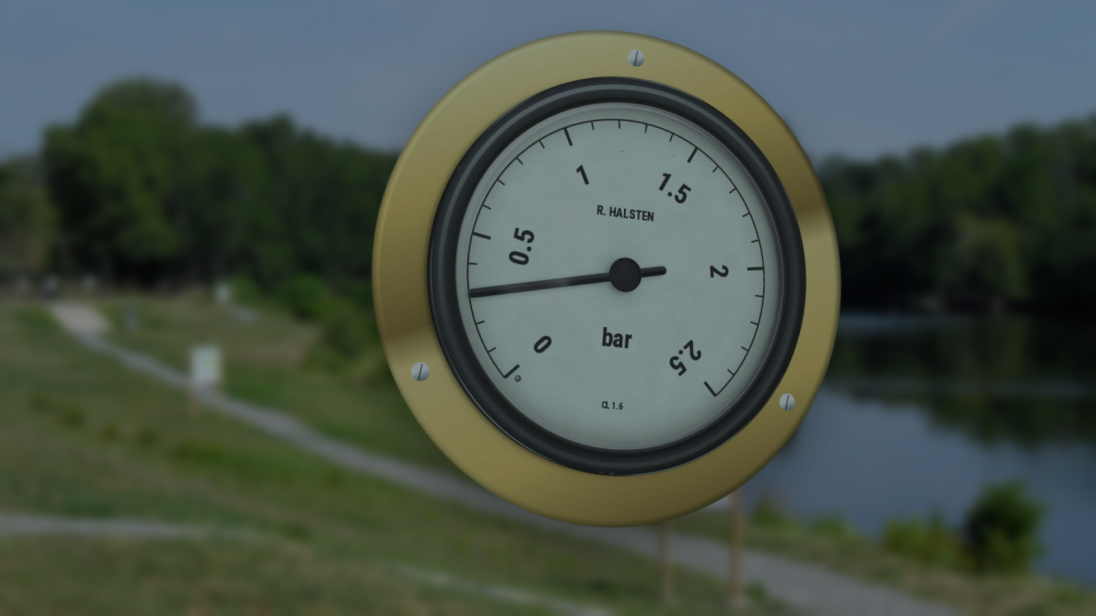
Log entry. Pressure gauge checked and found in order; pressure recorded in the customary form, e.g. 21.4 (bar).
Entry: 0.3 (bar)
